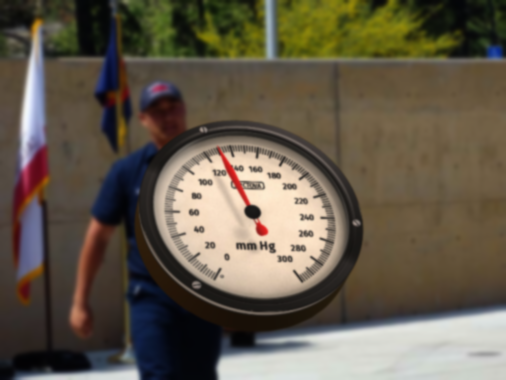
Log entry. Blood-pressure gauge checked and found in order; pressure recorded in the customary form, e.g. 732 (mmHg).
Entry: 130 (mmHg)
